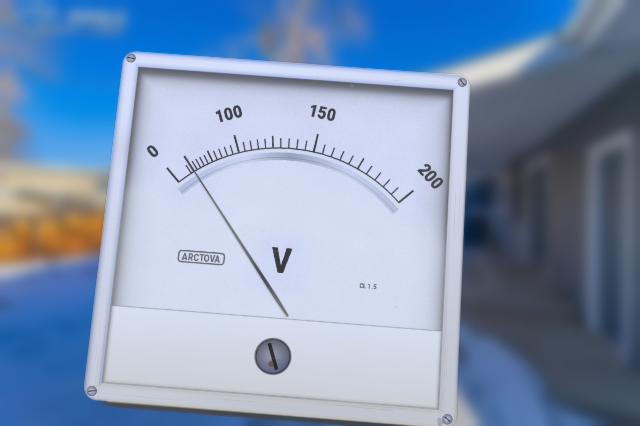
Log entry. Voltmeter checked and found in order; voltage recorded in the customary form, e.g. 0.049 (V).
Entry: 50 (V)
